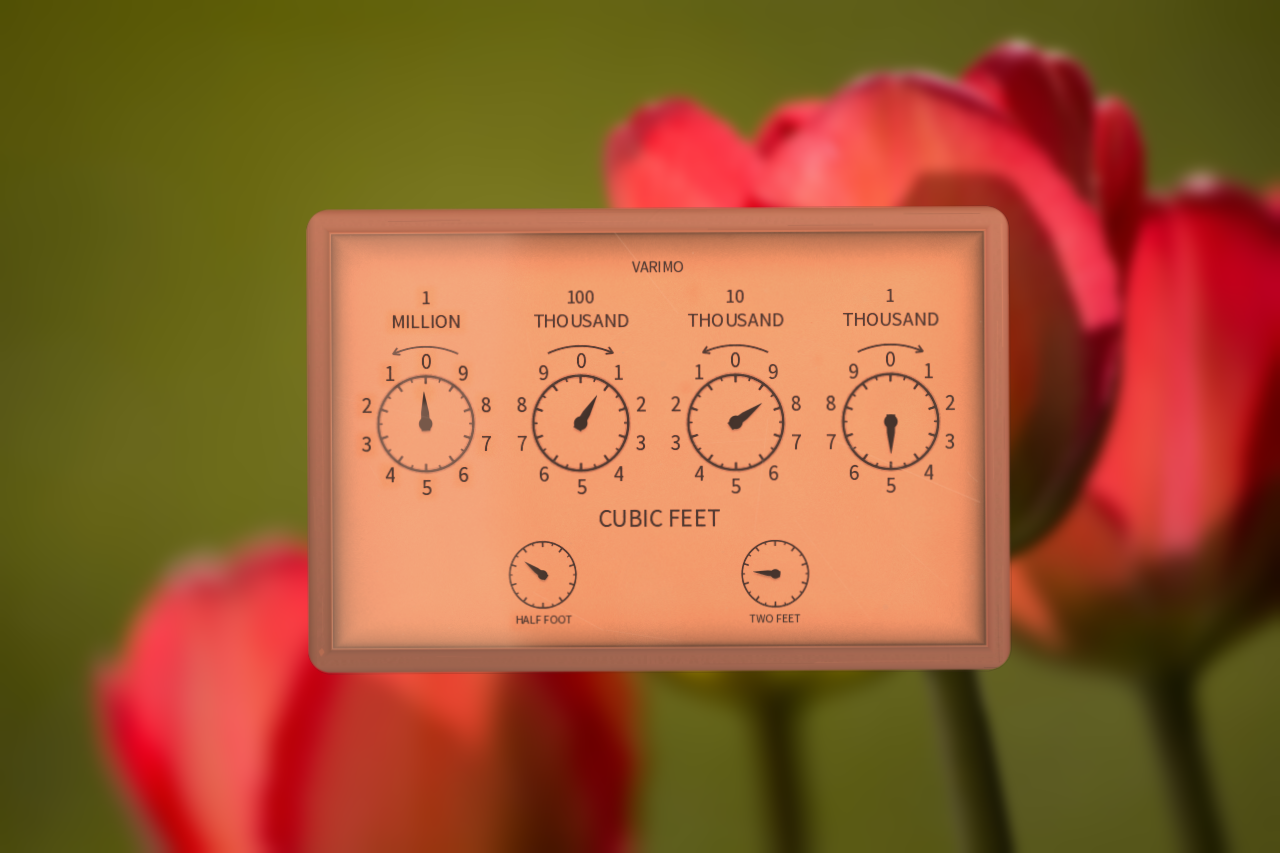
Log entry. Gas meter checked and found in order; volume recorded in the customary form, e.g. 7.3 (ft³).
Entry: 8500 (ft³)
